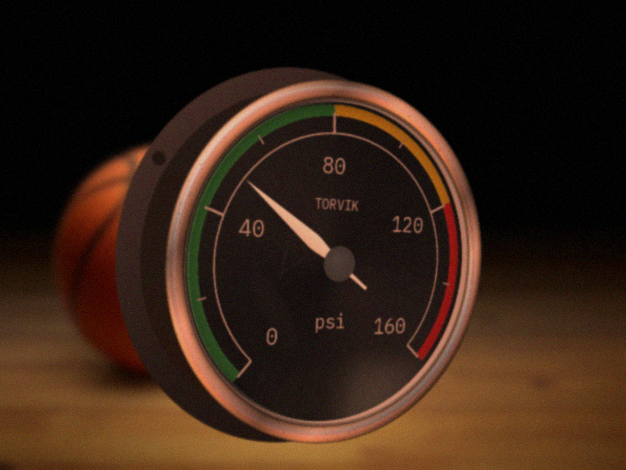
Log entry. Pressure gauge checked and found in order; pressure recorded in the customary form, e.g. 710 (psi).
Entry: 50 (psi)
